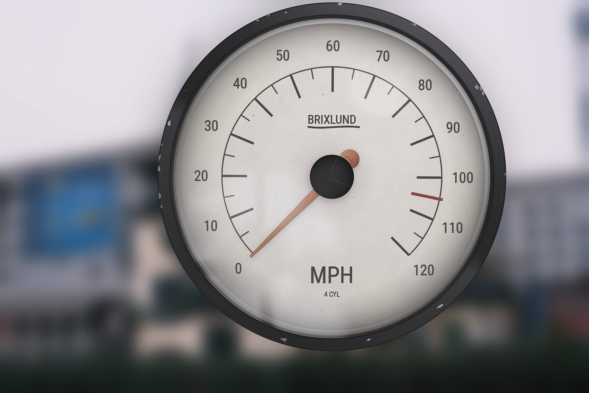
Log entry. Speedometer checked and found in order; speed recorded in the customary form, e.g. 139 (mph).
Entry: 0 (mph)
